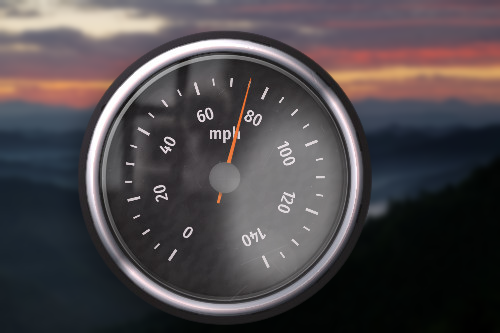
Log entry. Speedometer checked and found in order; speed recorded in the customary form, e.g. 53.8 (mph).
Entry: 75 (mph)
